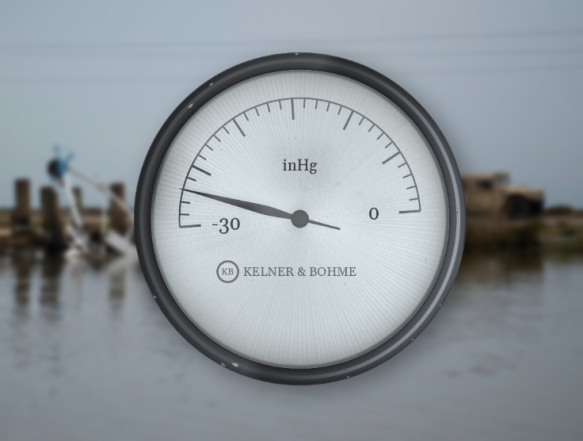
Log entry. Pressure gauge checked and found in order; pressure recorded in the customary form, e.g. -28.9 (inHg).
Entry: -27 (inHg)
